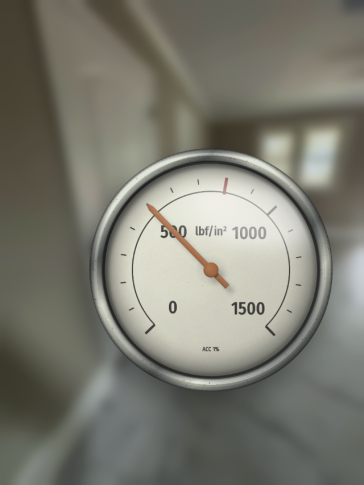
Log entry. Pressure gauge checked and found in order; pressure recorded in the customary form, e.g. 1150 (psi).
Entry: 500 (psi)
